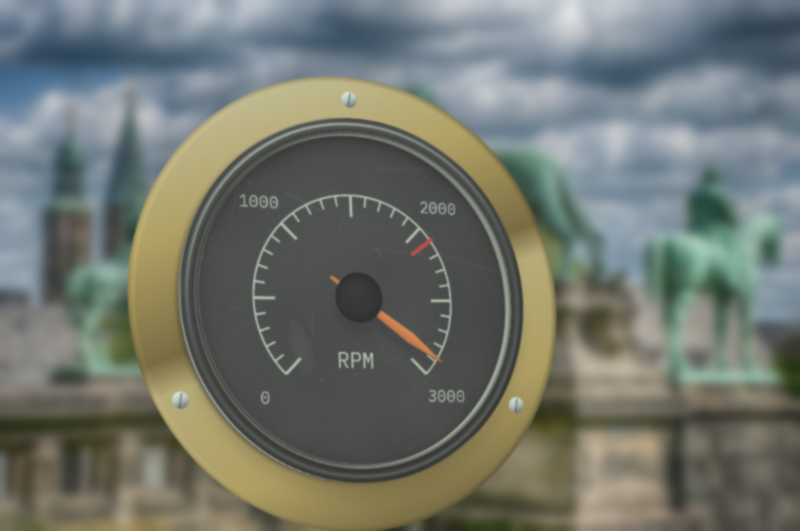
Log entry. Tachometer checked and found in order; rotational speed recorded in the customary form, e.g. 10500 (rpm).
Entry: 2900 (rpm)
